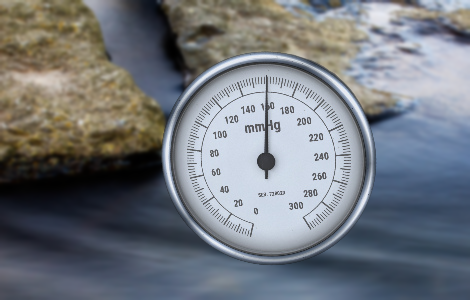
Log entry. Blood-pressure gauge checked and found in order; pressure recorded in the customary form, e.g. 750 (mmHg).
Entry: 160 (mmHg)
